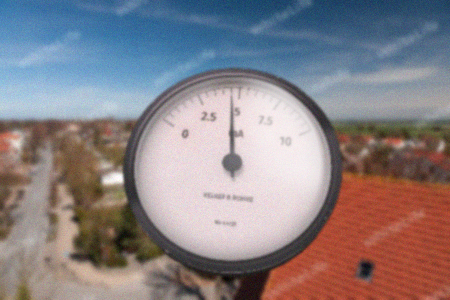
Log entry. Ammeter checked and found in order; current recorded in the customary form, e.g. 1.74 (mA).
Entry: 4.5 (mA)
